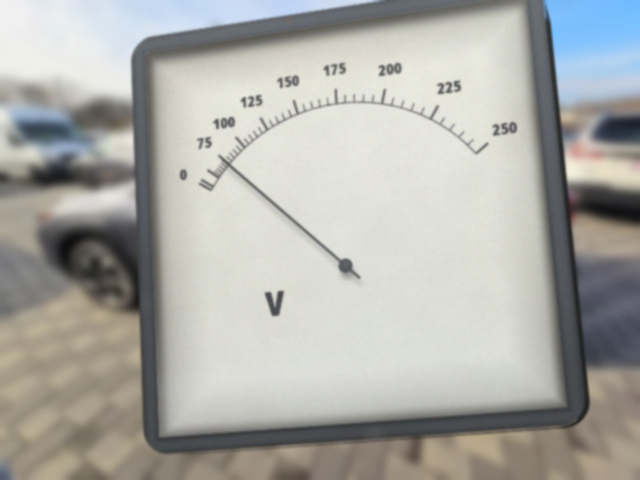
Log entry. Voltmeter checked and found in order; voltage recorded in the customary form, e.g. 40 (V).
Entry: 75 (V)
